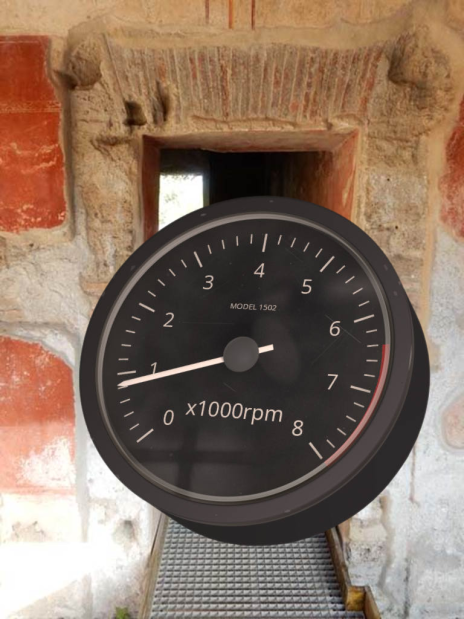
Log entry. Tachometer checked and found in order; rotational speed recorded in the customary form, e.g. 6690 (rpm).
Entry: 800 (rpm)
